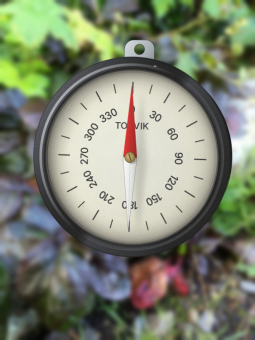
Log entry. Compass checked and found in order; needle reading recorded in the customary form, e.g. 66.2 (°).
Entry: 0 (°)
